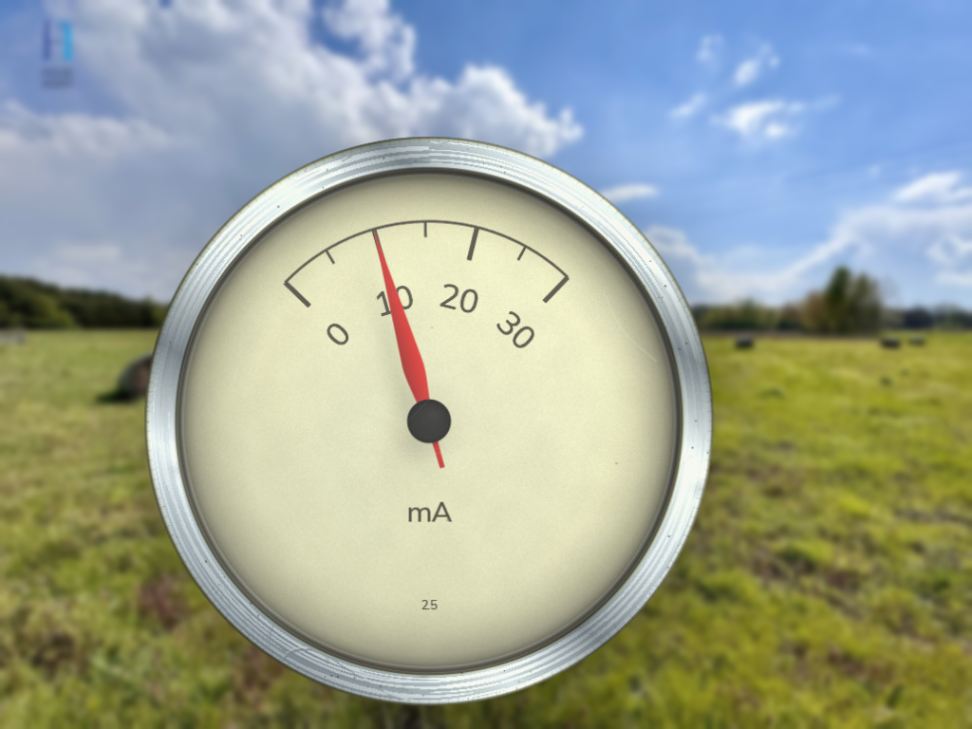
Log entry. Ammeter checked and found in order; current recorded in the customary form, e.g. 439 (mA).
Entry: 10 (mA)
